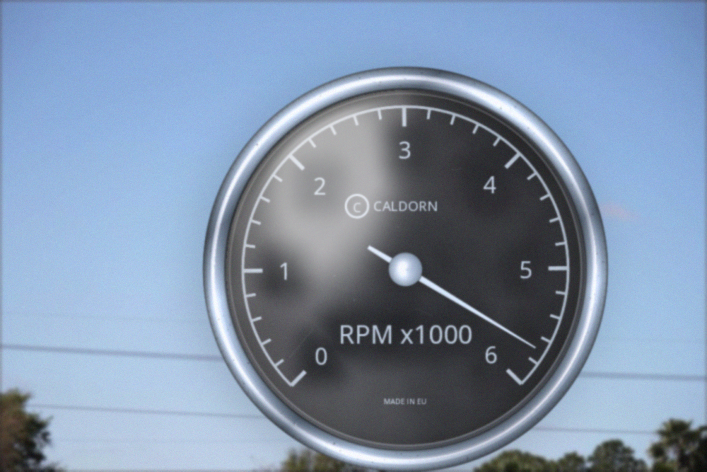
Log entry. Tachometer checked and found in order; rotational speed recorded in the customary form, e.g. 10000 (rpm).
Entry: 5700 (rpm)
